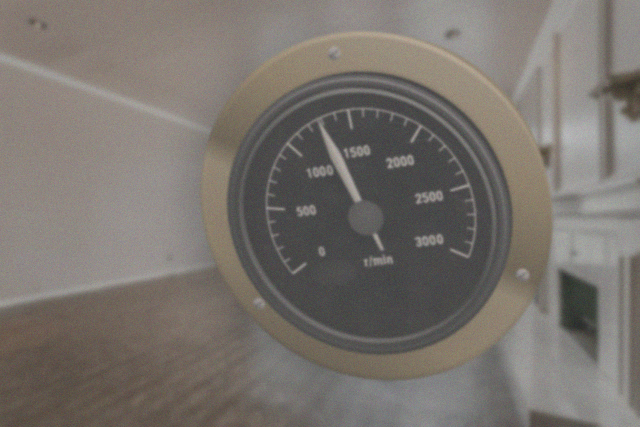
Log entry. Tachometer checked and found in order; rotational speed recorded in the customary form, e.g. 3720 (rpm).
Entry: 1300 (rpm)
